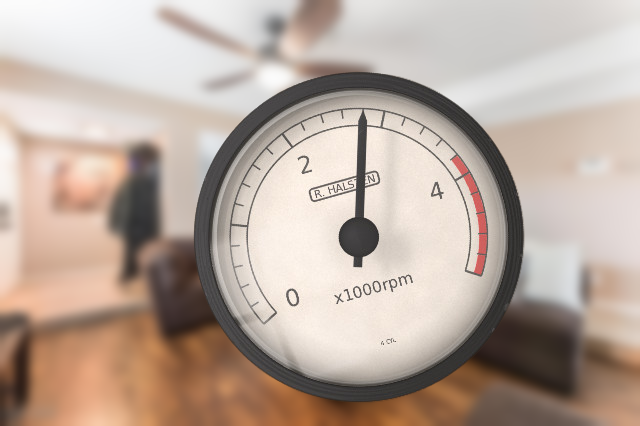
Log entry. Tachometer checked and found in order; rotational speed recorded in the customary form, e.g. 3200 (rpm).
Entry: 2800 (rpm)
